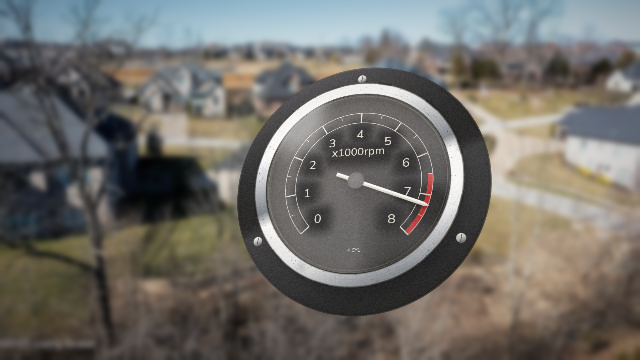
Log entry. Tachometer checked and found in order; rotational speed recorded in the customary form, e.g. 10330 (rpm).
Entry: 7250 (rpm)
